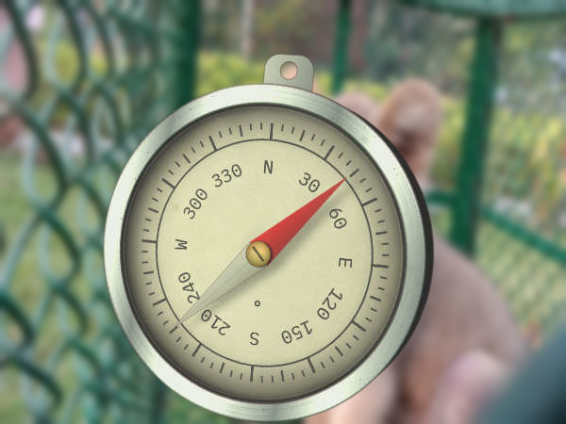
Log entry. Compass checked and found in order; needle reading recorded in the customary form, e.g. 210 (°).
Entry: 45 (°)
